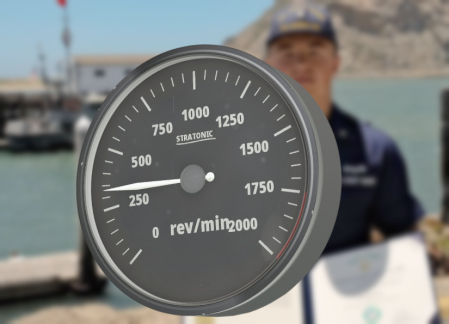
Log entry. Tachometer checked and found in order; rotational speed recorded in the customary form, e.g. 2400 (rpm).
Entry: 325 (rpm)
